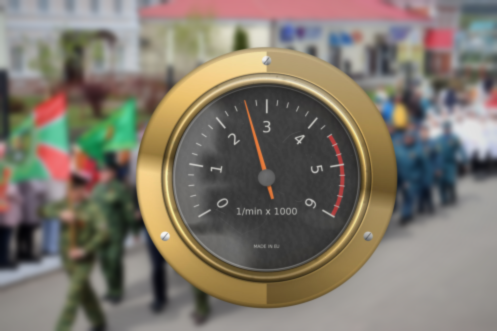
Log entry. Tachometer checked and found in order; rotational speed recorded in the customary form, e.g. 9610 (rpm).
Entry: 2600 (rpm)
